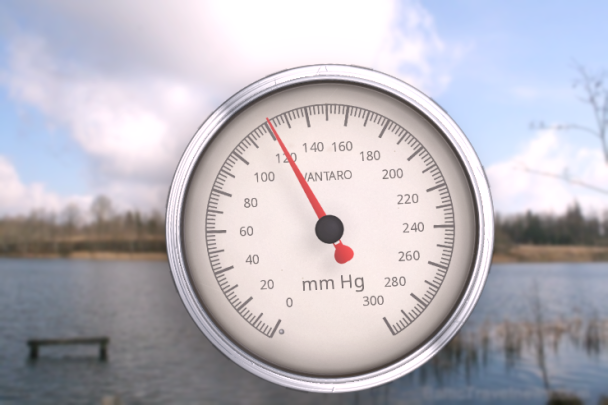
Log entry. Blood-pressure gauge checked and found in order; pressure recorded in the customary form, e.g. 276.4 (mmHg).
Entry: 122 (mmHg)
